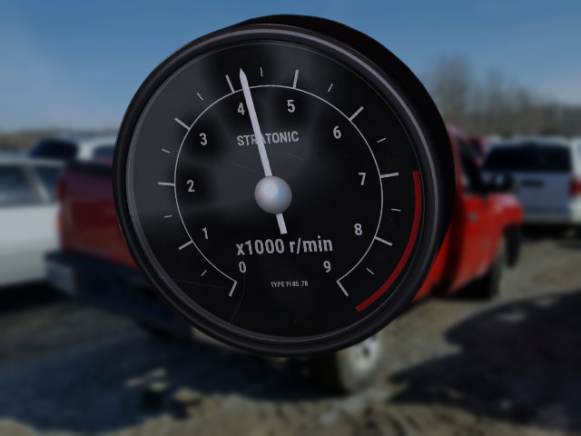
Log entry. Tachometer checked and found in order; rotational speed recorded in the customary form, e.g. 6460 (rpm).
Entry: 4250 (rpm)
